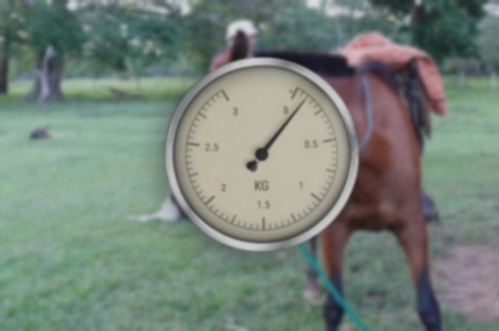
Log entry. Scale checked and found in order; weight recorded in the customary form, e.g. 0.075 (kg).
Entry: 0.1 (kg)
